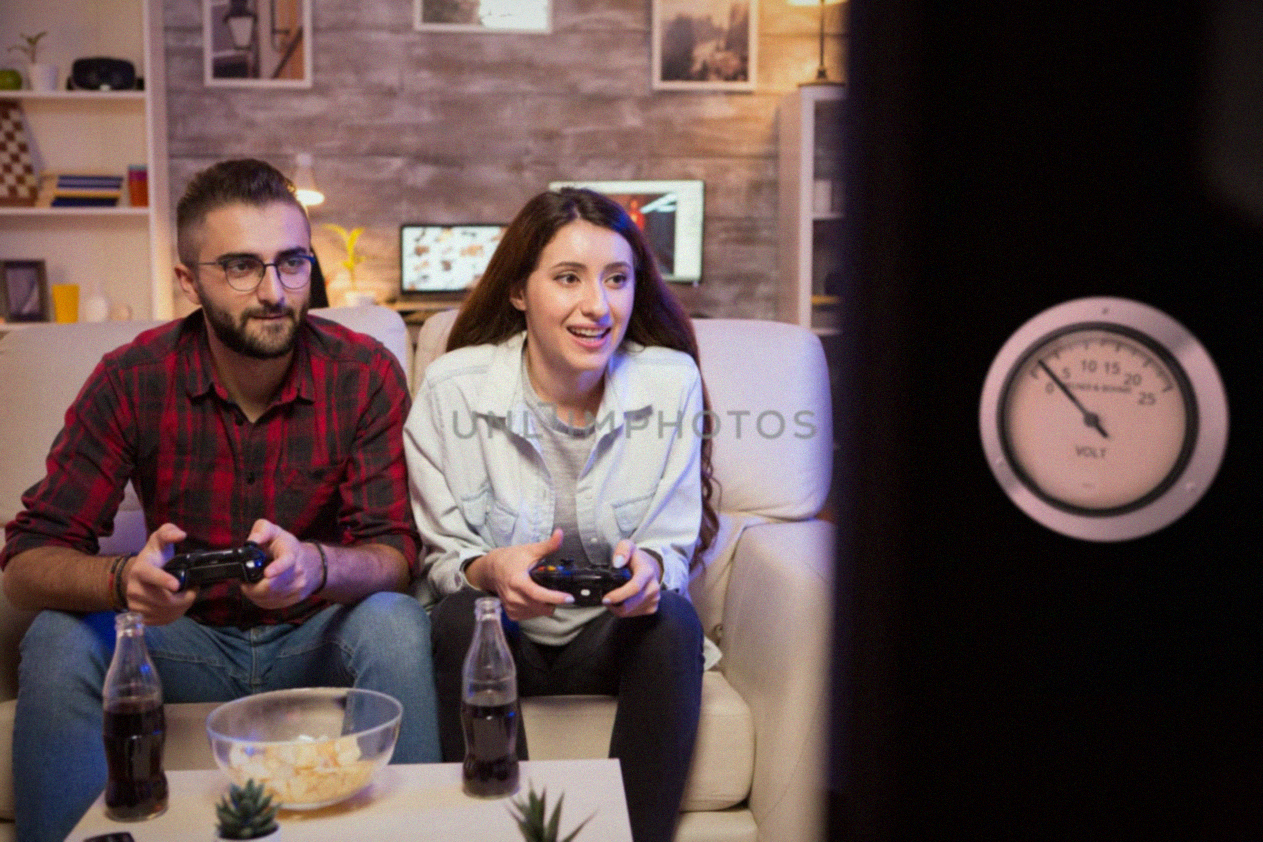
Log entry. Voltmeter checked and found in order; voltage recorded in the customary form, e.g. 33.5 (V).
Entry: 2.5 (V)
